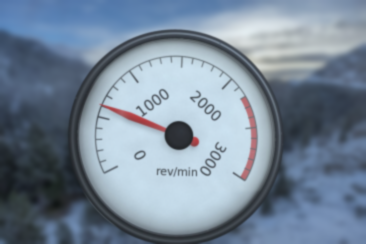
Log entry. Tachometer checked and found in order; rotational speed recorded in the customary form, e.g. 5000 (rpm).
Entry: 600 (rpm)
